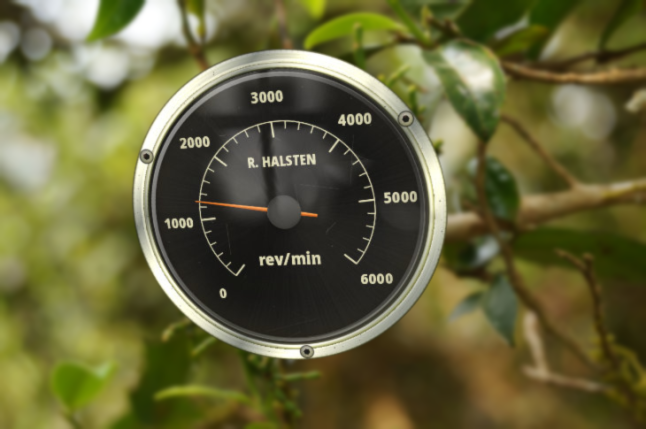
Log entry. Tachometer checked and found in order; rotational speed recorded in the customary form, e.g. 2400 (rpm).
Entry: 1300 (rpm)
